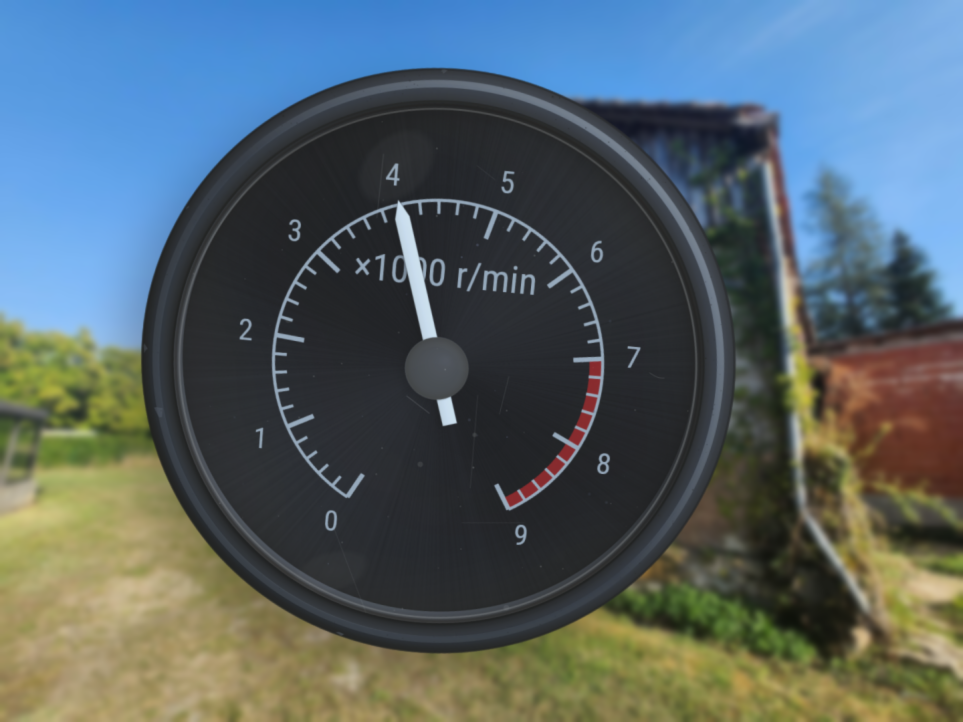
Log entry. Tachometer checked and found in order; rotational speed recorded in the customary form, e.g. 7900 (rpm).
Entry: 4000 (rpm)
